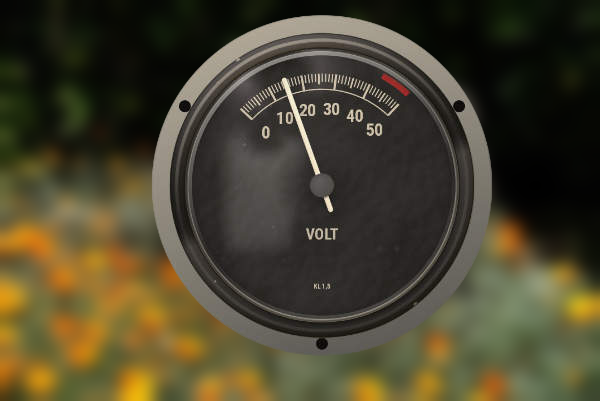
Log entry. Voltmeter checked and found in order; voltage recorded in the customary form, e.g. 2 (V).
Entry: 15 (V)
